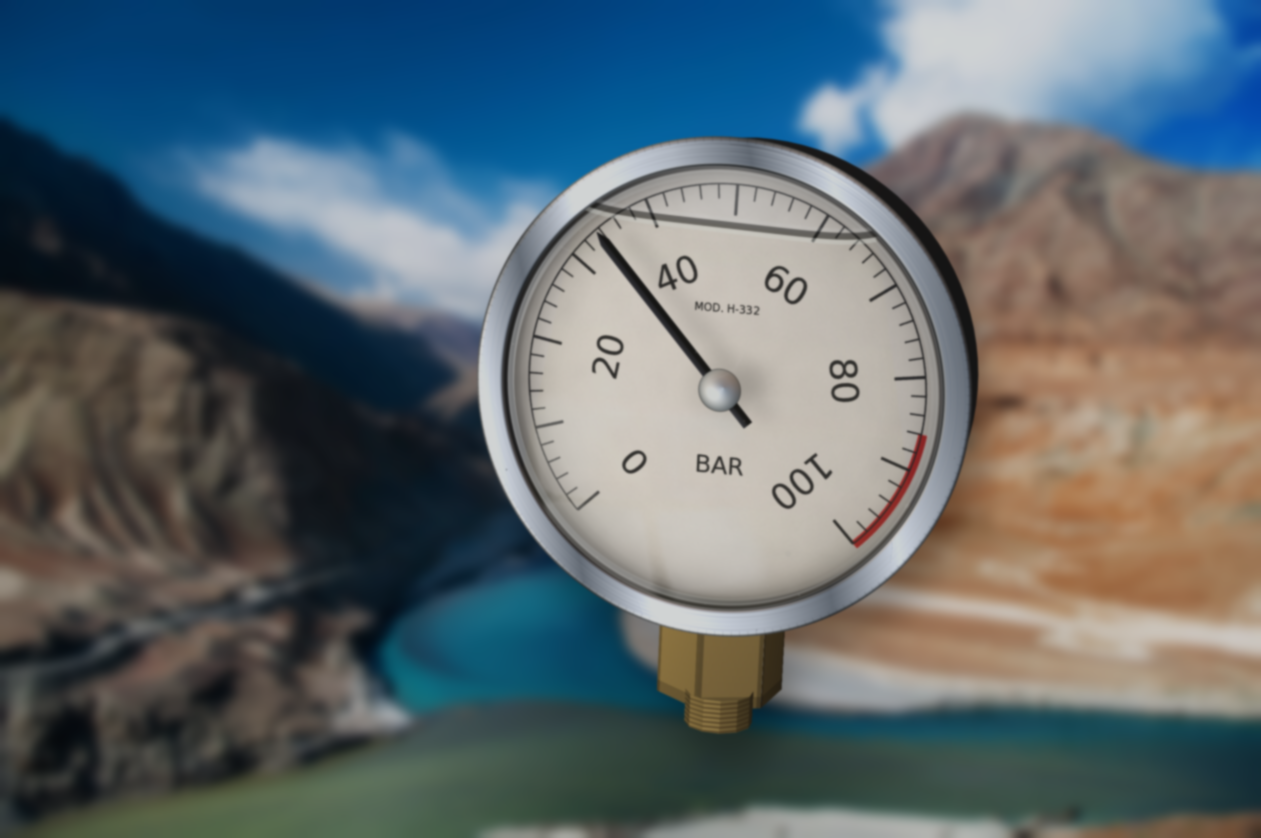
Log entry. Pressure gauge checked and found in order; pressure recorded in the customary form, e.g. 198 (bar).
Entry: 34 (bar)
